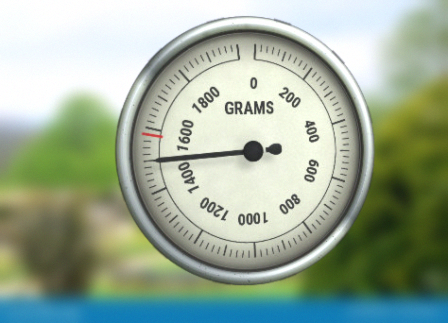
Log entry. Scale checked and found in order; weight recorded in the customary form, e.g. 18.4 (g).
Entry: 1500 (g)
